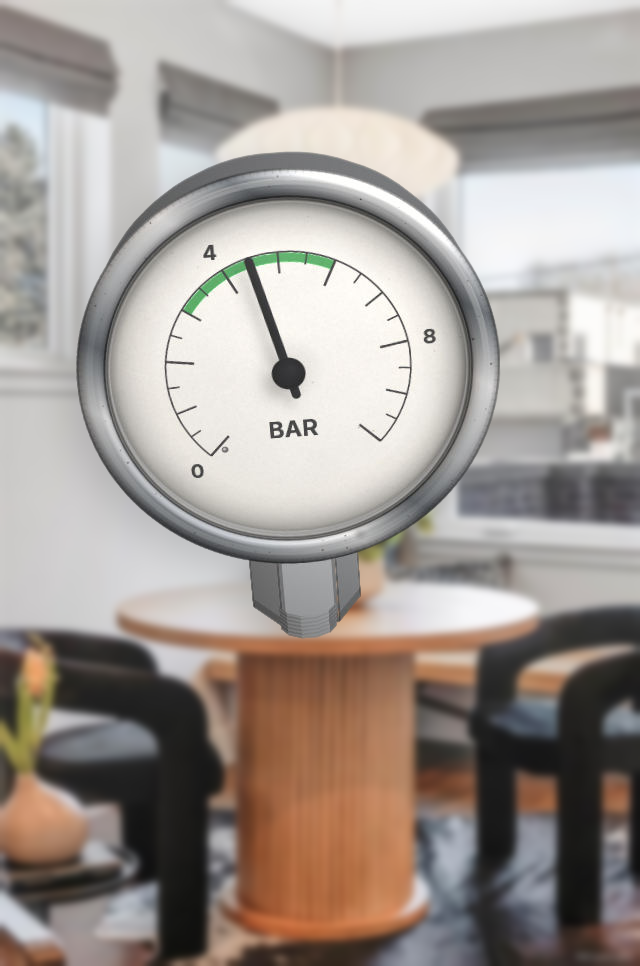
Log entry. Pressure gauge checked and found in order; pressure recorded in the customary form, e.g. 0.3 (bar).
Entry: 4.5 (bar)
